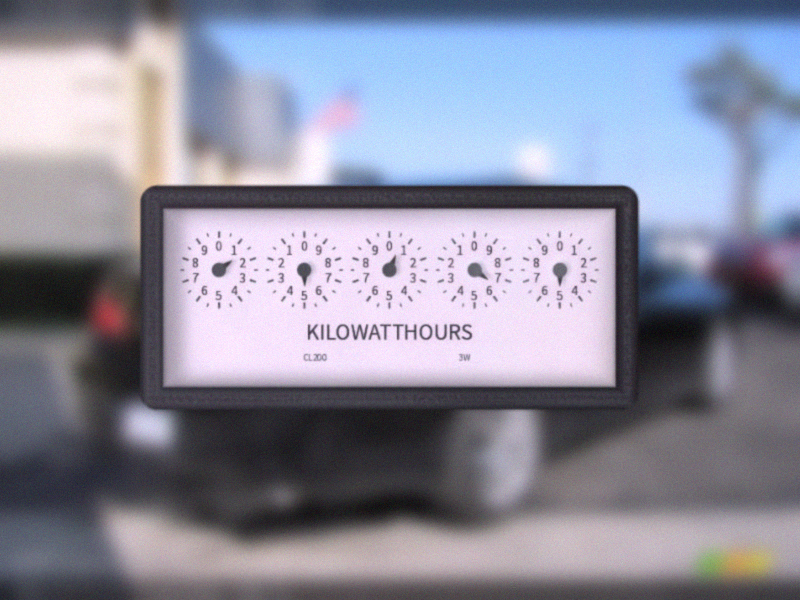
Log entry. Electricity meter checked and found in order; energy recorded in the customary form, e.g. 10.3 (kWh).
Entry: 15065 (kWh)
